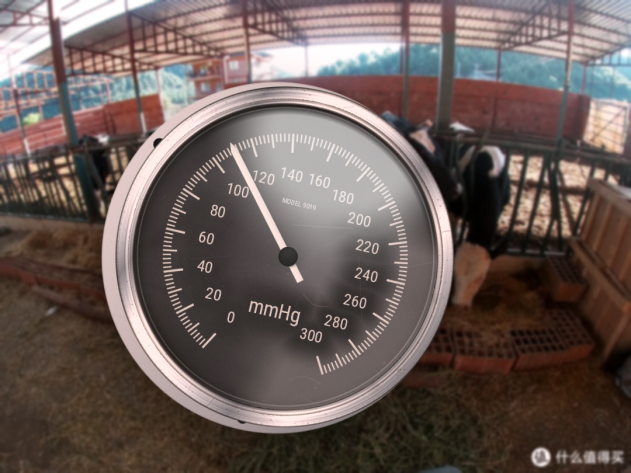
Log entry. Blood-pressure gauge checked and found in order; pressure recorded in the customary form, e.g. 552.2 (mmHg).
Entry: 110 (mmHg)
